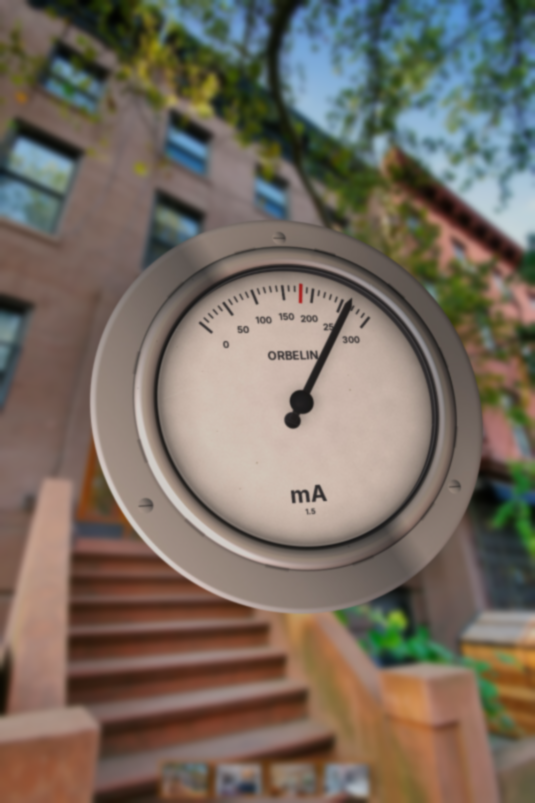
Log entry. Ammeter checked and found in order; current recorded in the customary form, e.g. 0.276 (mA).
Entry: 260 (mA)
